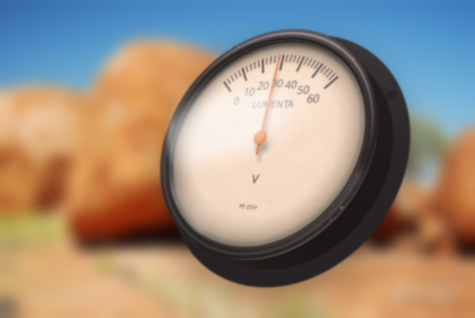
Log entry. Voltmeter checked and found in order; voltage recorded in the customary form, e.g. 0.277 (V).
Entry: 30 (V)
